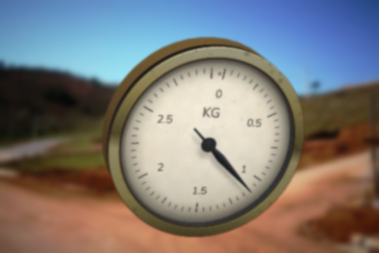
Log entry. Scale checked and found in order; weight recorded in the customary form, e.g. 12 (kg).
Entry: 1.1 (kg)
